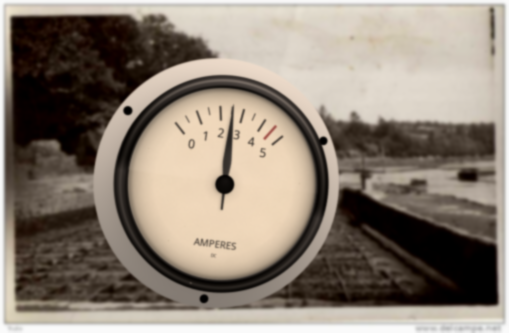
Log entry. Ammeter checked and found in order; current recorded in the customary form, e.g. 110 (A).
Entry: 2.5 (A)
